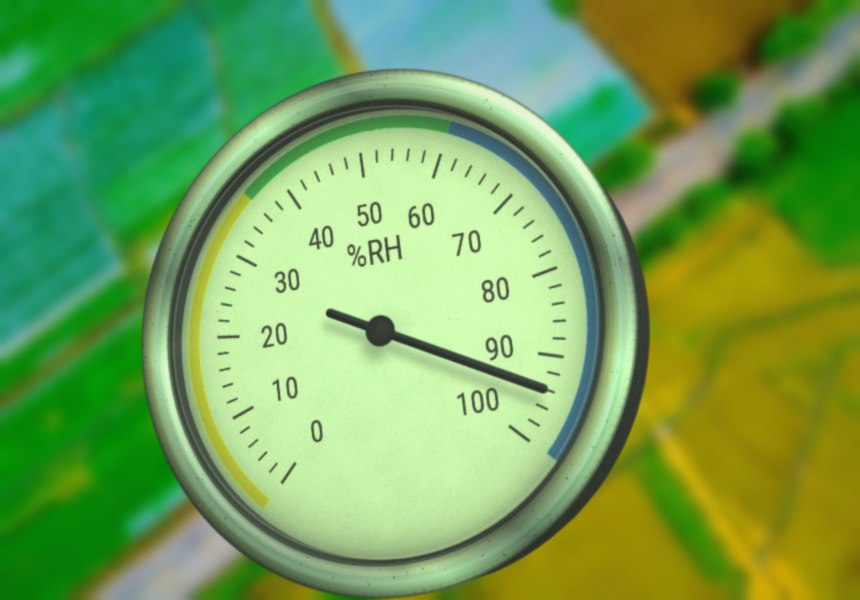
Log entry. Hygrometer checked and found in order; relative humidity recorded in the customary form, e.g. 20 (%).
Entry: 94 (%)
